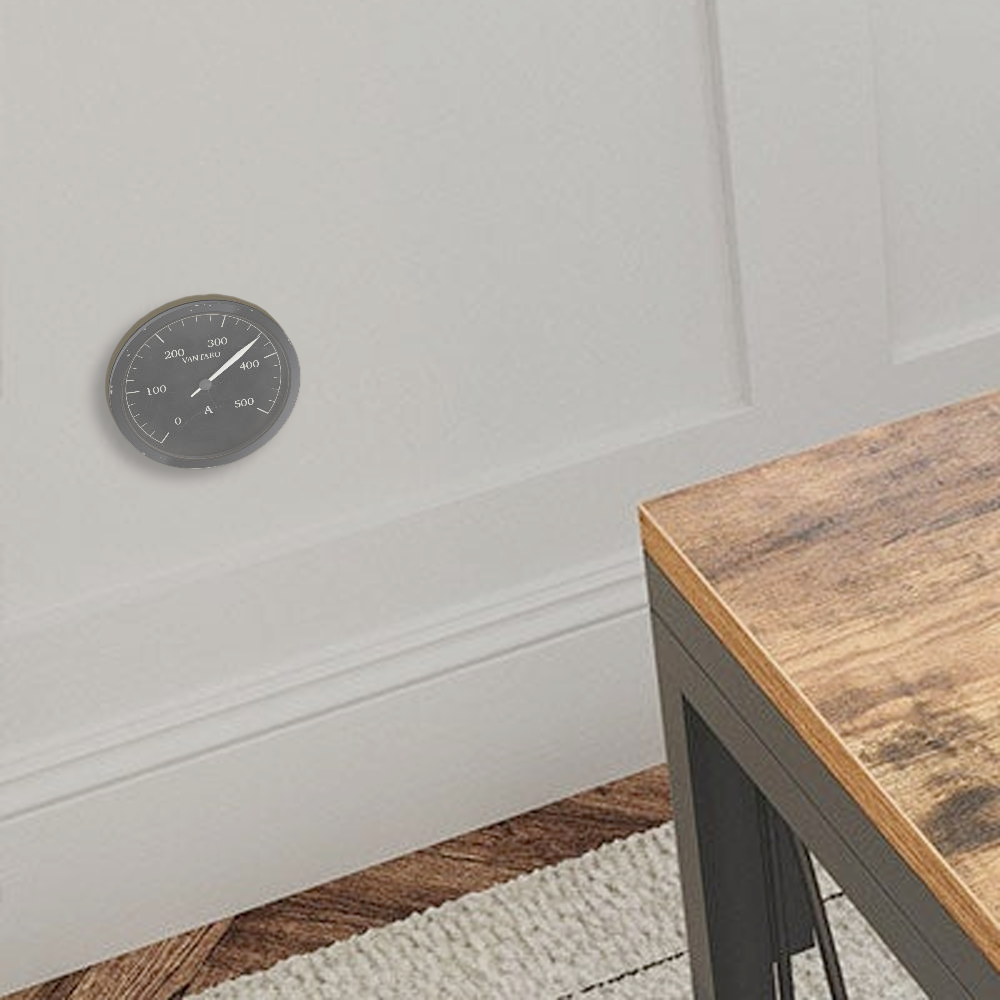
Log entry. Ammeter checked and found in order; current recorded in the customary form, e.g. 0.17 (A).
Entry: 360 (A)
